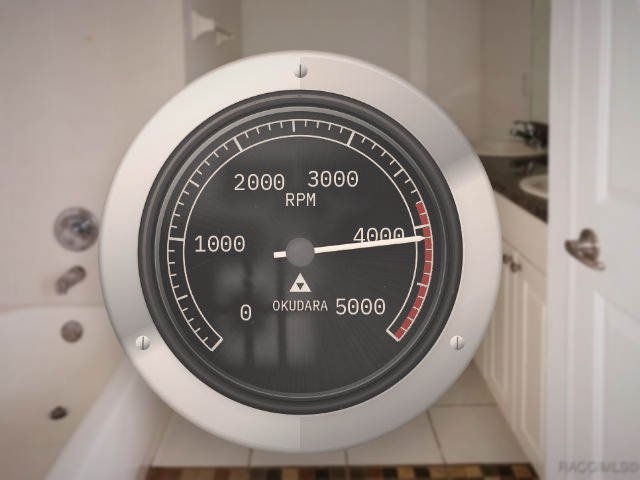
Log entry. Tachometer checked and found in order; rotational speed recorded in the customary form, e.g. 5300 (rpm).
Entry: 4100 (rpm)
